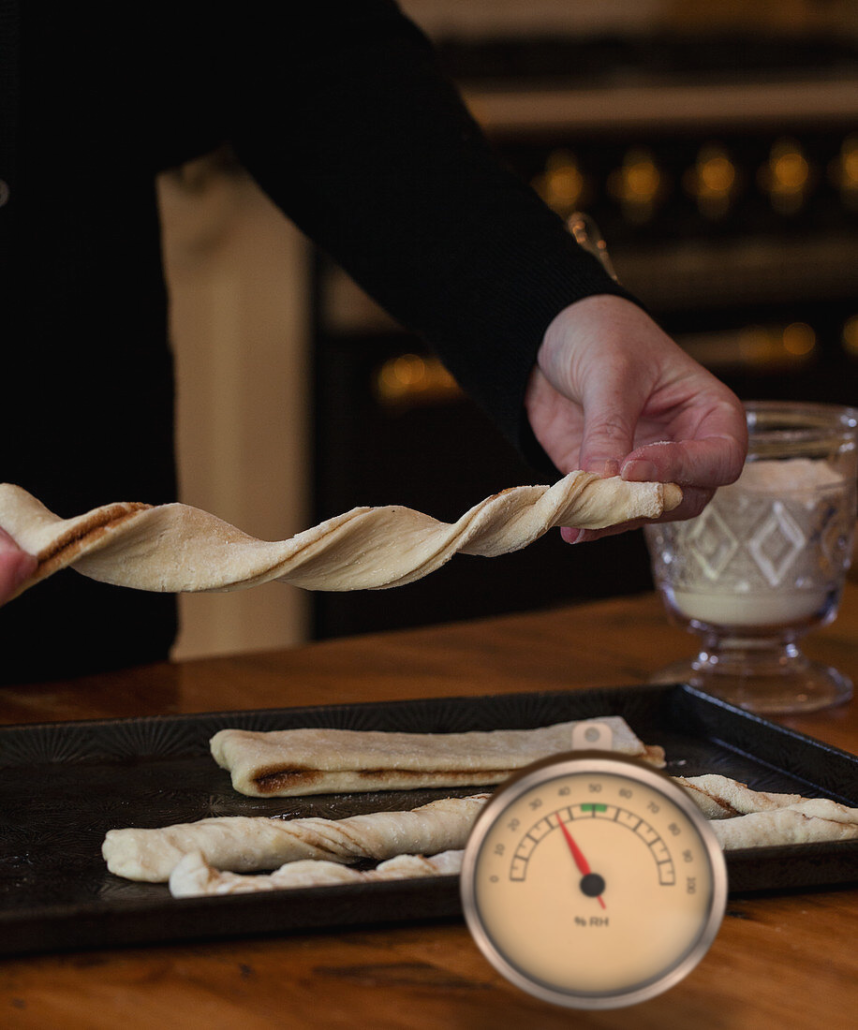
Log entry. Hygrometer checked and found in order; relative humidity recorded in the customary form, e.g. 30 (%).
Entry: 35 (%)
